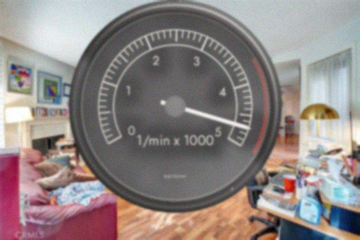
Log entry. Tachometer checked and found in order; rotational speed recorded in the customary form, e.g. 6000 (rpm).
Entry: 4700 (rpm)
